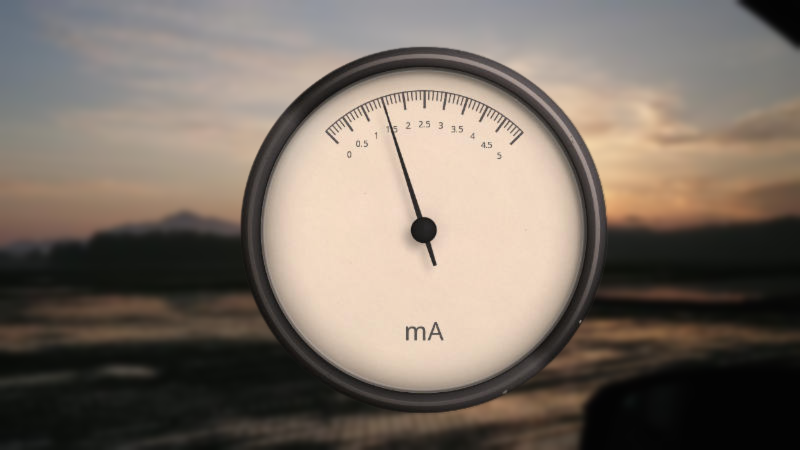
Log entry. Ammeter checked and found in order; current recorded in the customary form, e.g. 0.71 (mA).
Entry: 1.5 (mA)
